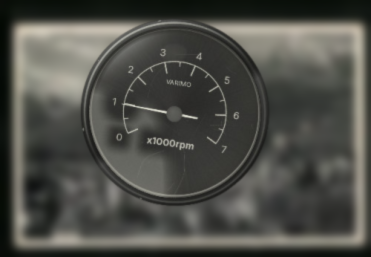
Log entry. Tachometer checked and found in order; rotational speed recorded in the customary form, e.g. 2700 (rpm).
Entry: 1000 (rpm)
